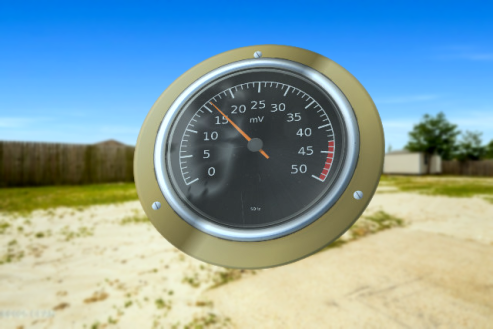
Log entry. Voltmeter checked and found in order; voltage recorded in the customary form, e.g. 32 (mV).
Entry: 16 (mV)
